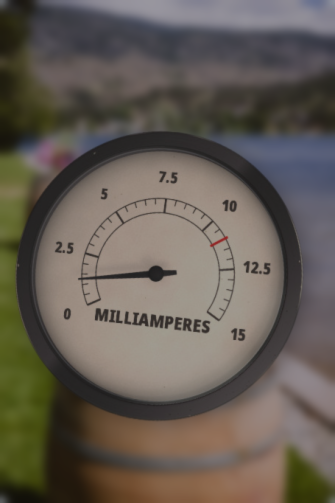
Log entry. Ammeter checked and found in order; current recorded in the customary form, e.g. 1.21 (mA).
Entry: 1.25 (mA)
